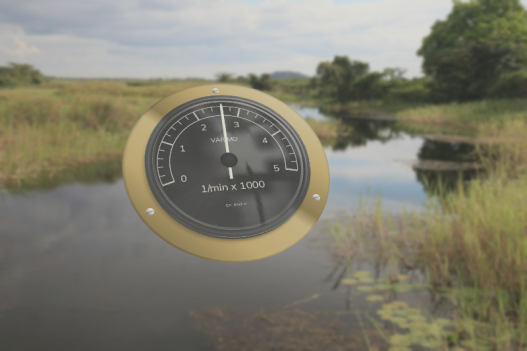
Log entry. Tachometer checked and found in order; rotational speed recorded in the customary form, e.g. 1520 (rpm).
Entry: 2600 (rpm)
